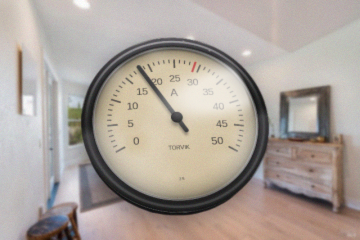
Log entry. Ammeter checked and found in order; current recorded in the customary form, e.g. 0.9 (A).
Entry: 18 (A)
